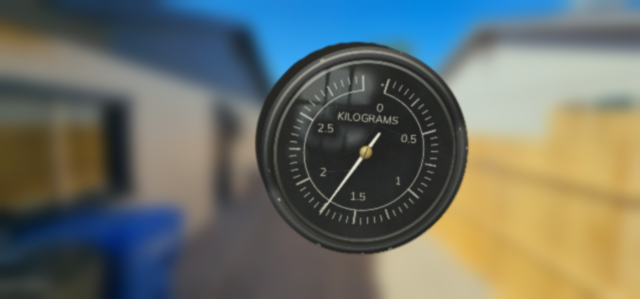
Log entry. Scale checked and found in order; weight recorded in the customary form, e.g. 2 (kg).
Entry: 1.75 (kg)
